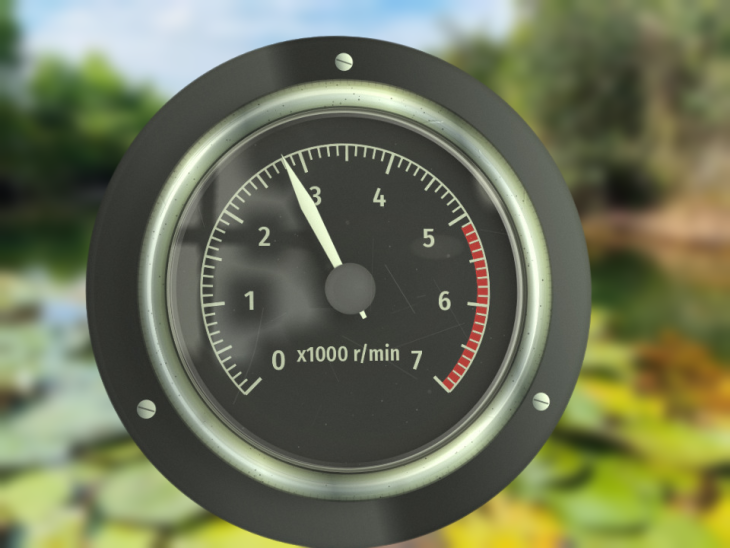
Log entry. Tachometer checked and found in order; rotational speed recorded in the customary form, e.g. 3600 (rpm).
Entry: 2800 (rpm)
